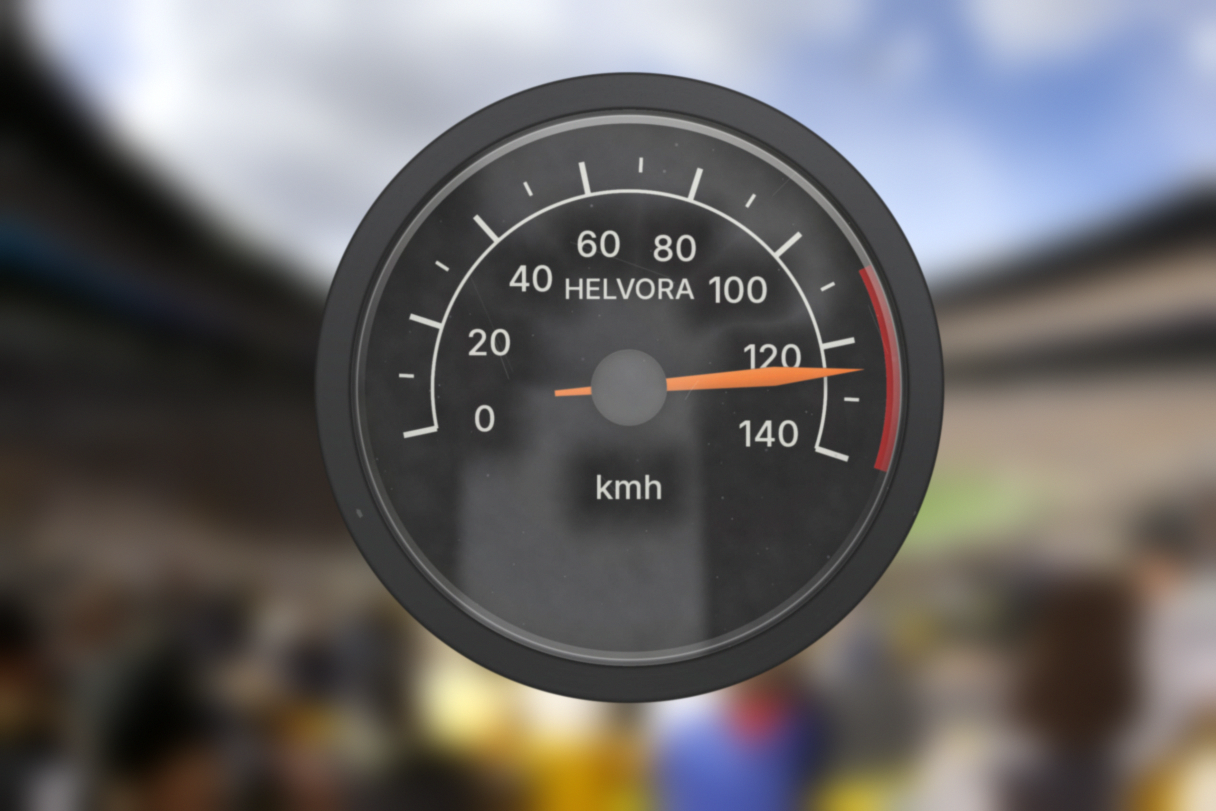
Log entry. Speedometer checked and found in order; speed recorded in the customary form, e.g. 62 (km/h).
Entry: 125 (km/h)
